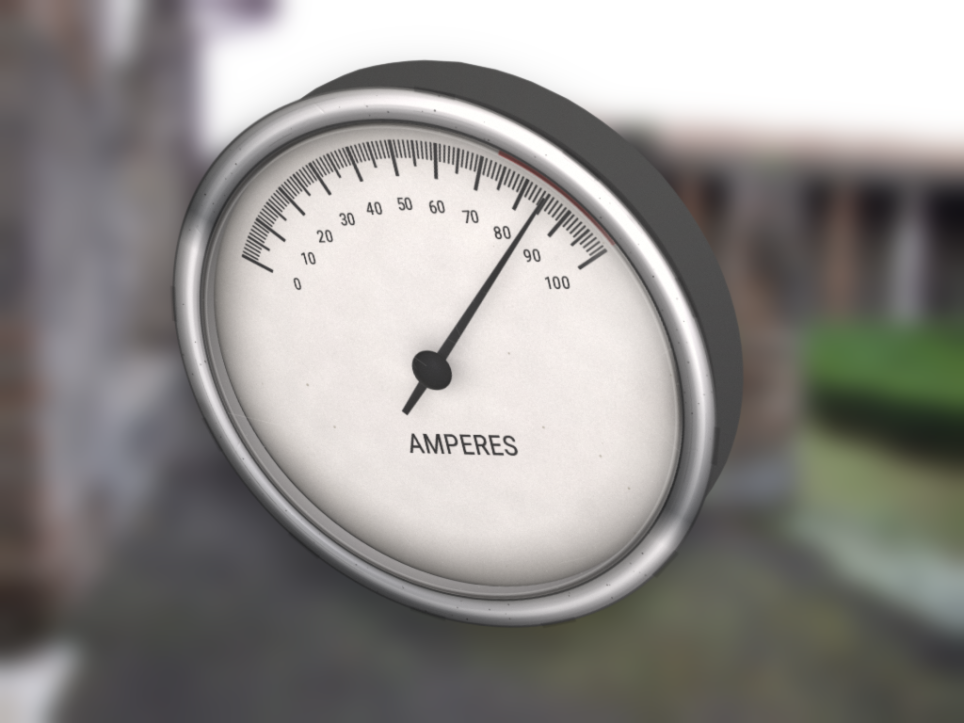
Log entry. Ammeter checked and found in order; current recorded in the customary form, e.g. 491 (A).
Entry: 85 (A)
